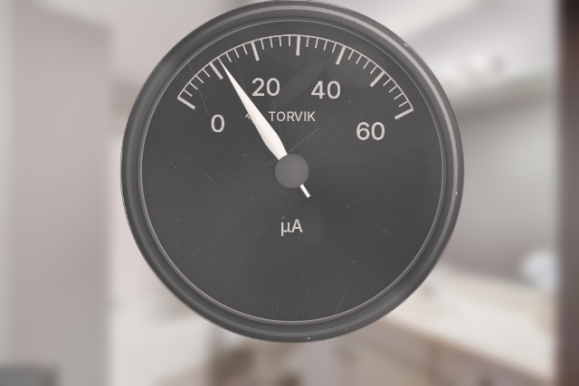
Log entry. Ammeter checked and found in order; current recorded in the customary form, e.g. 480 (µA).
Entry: 12 (µA)
